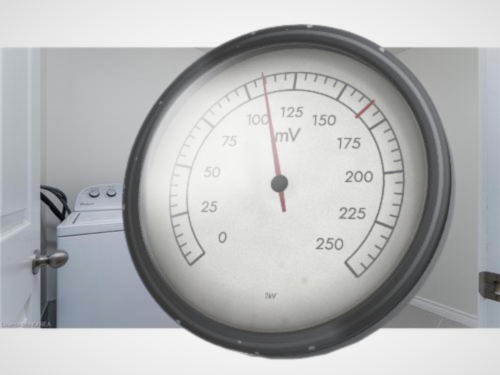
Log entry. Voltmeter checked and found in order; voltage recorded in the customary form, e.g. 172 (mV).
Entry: 110 (mV)
